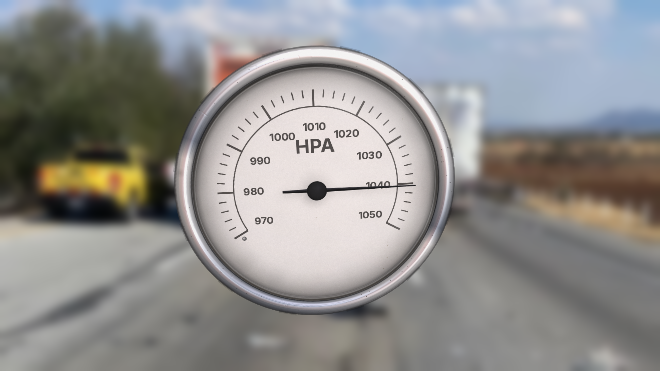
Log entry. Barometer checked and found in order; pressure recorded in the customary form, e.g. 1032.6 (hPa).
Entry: 1040 (hPa)
